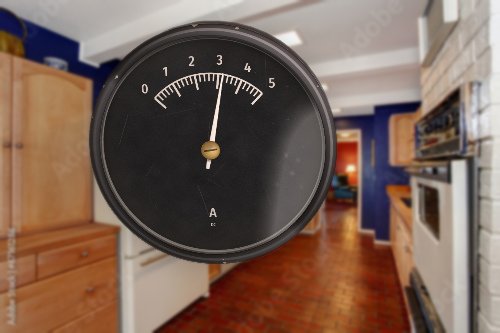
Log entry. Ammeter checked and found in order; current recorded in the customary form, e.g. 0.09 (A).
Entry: 3.2 (A)
